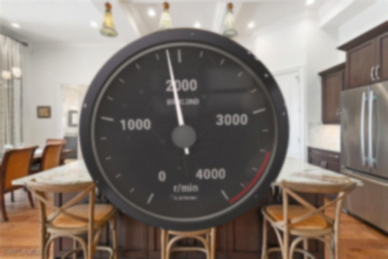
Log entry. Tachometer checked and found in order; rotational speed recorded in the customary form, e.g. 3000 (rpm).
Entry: 1900 (rpm)
